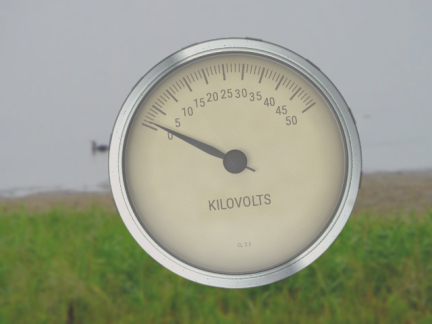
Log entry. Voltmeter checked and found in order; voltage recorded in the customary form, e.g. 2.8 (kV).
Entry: 1 (kV)
